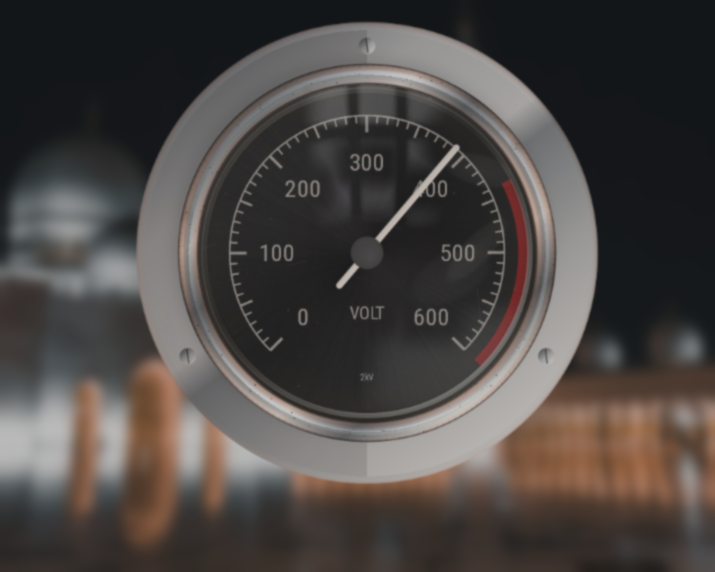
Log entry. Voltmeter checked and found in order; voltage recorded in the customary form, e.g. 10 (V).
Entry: 390 (V)
